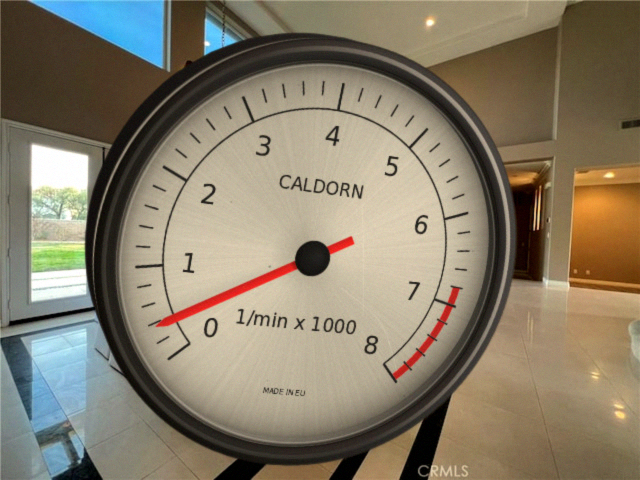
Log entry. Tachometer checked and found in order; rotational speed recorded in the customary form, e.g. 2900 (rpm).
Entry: 400 (rpm)
